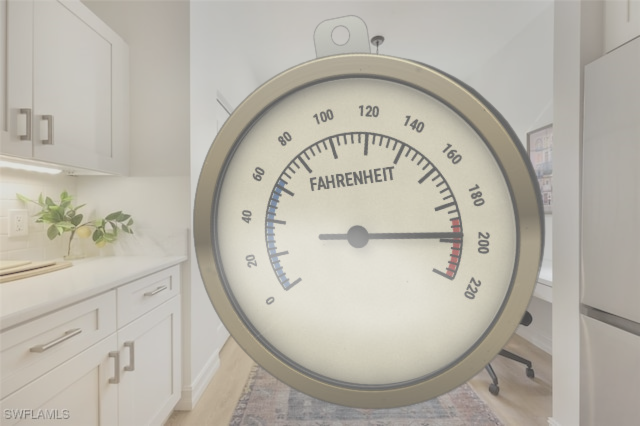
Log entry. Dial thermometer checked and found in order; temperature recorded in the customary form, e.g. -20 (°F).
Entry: 196 (°F)
